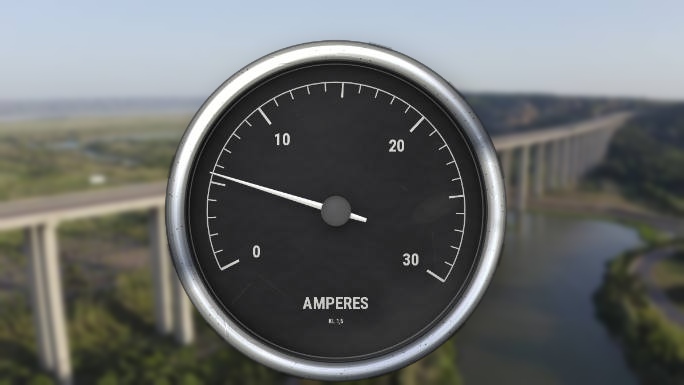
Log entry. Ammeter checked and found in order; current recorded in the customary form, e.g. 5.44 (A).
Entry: 5.5 (A)
